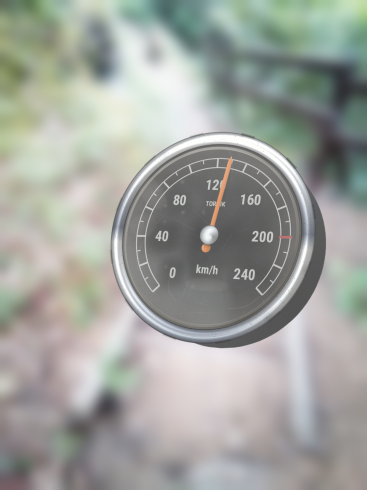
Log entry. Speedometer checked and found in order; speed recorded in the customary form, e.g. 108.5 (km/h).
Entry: 130 (km/h)
